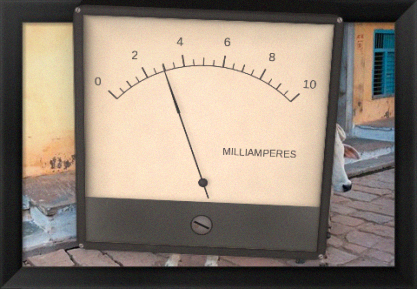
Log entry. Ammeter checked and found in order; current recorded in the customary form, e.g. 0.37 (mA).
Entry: 3 (mA)
